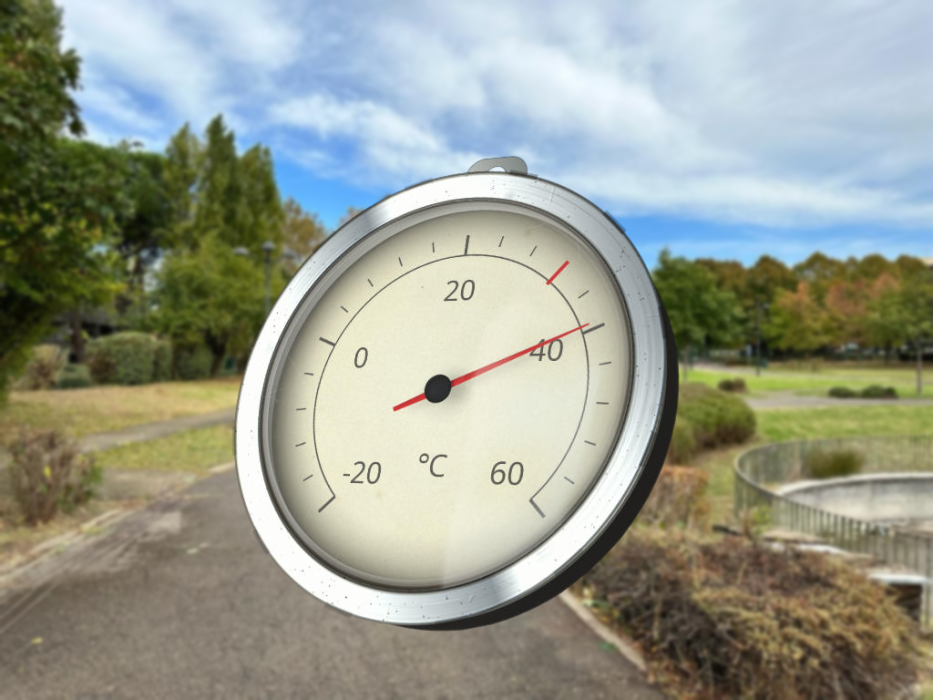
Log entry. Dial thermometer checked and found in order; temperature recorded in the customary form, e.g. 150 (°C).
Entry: 40 (°C)
